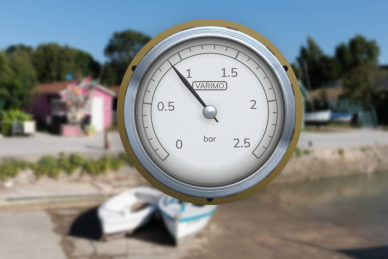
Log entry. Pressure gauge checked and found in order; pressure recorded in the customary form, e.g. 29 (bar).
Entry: 0.9 (bar)
